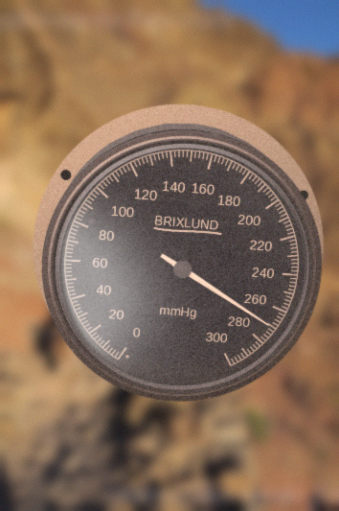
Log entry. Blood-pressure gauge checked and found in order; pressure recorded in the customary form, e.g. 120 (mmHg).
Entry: 270 (mmHg)
